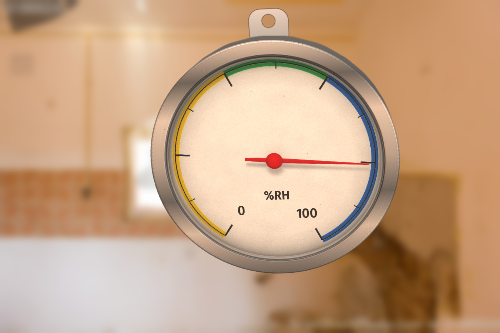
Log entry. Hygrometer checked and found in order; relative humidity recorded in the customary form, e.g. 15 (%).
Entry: 80 (%)
